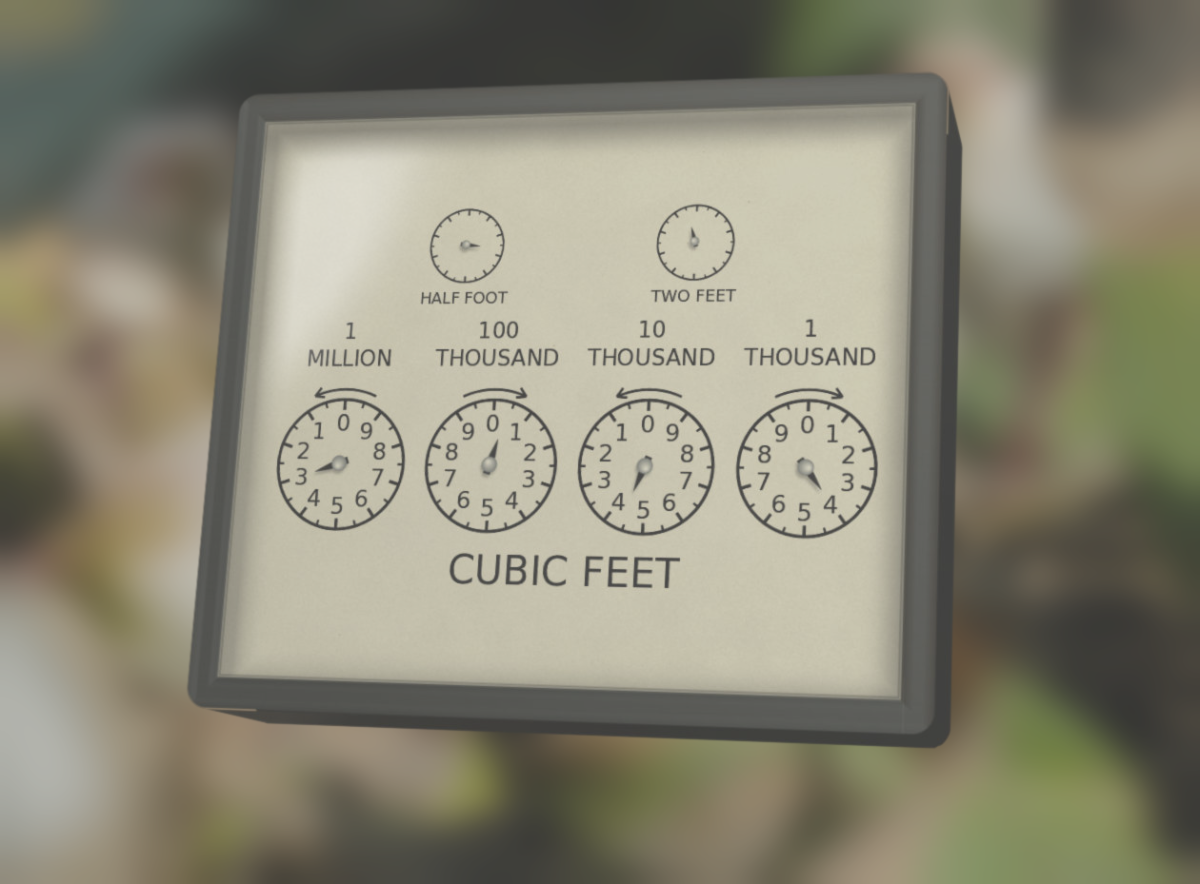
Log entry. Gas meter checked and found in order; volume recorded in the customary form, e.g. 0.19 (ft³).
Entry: 304400 (ft³)
